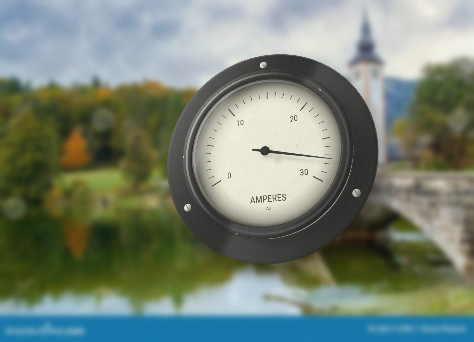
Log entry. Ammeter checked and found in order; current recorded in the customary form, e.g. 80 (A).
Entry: 27.5 (A)
